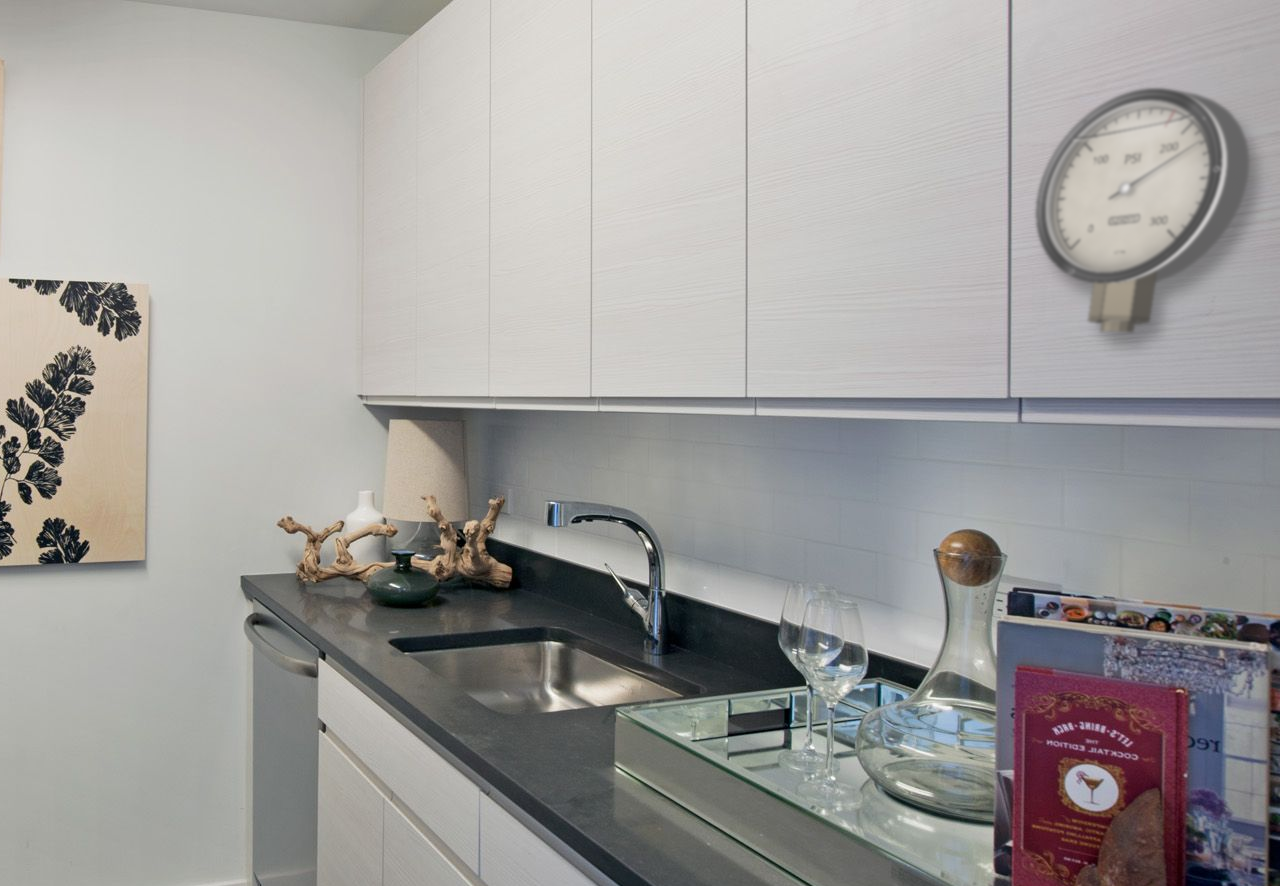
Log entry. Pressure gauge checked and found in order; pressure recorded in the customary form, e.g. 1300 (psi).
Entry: 220 (psi)
